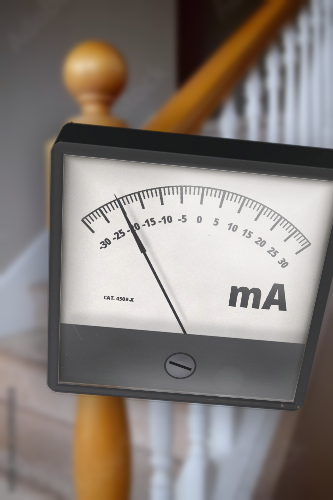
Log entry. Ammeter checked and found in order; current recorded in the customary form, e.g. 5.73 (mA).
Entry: -20 (mA)
